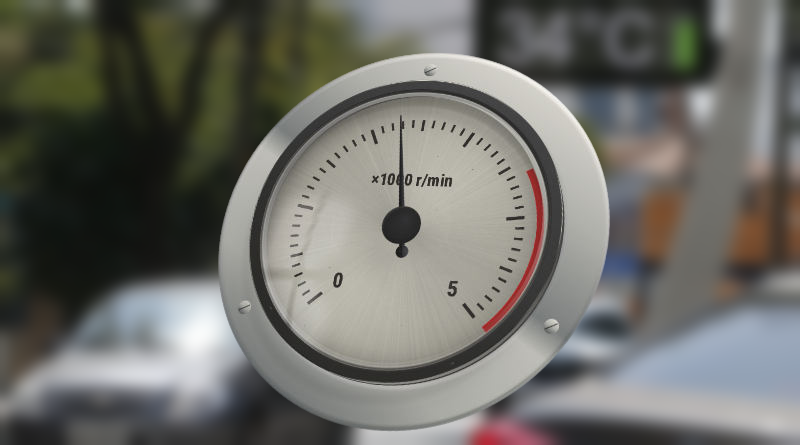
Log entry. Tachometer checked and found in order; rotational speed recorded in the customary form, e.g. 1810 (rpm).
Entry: 2300 (rpm)
